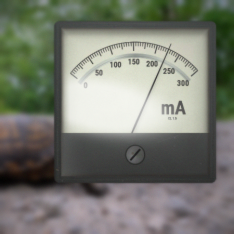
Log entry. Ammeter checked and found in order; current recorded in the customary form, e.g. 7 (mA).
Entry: 225 (mA)
